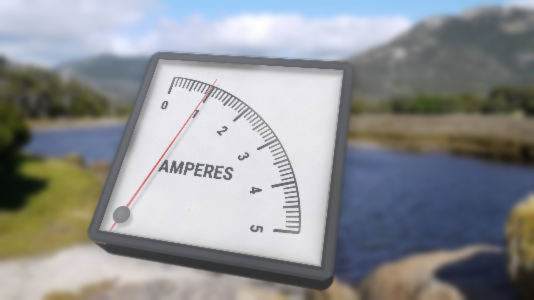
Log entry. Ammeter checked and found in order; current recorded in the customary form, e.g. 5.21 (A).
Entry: 1 (A)
